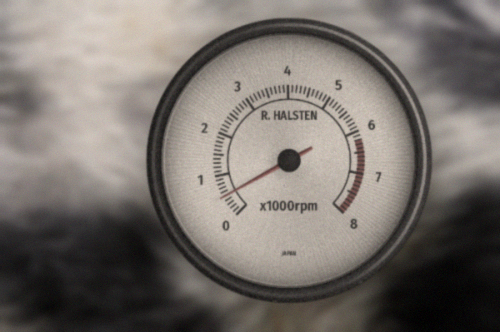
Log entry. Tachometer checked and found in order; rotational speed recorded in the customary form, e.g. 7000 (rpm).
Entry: 500 (rpm)
